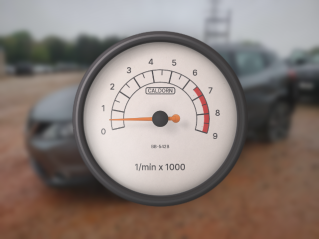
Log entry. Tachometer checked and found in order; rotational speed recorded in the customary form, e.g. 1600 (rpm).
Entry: 500 (rpm)
